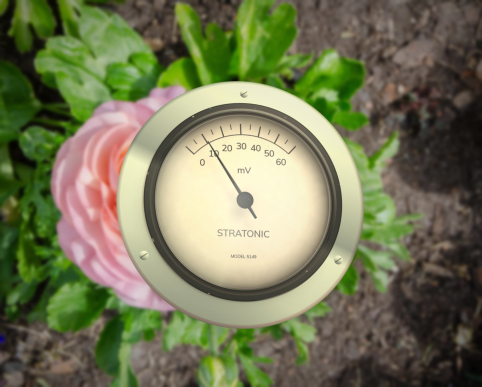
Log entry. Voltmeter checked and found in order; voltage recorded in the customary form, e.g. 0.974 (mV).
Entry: 10 (mV)
